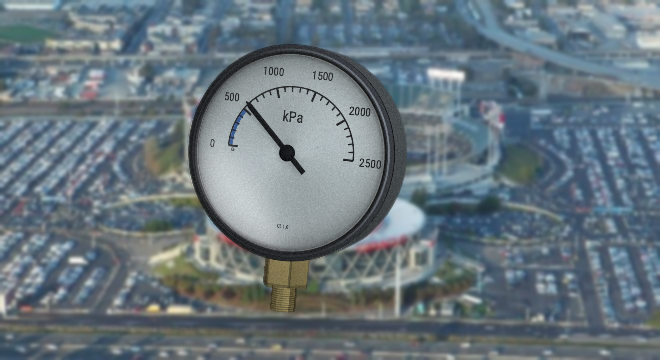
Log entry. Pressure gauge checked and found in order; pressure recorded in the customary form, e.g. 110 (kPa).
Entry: 600 (kPa)
